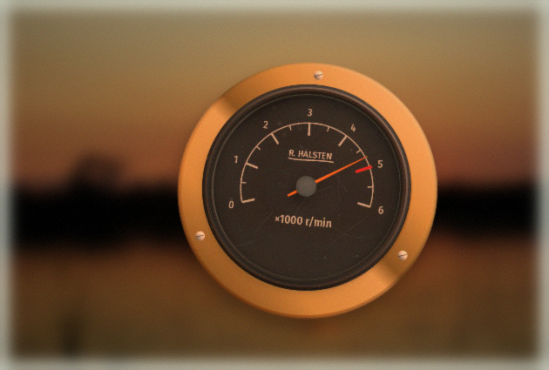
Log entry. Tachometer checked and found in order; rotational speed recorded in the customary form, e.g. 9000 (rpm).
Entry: 4750 (rpm)
